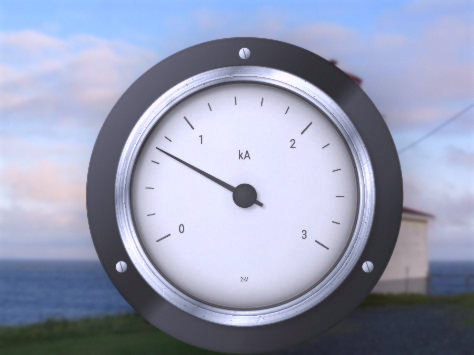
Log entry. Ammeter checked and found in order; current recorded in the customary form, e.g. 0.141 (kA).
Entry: 0.7 (kA)
